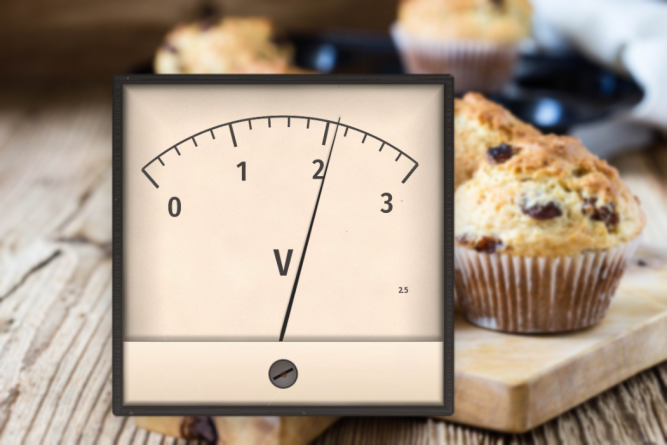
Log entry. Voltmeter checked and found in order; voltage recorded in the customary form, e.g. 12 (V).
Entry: 2.1 (V)
